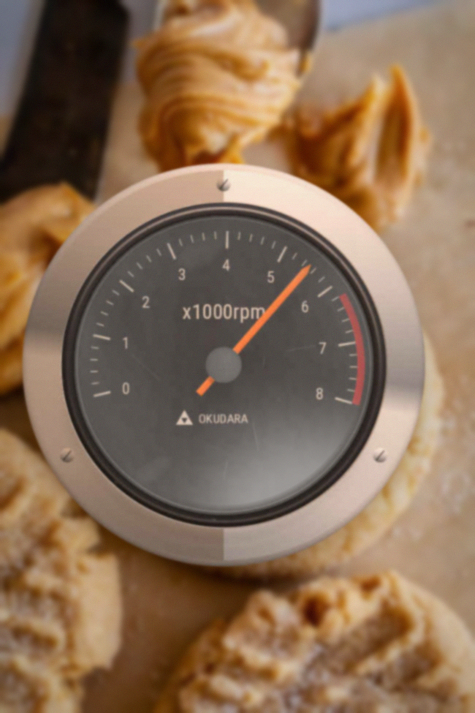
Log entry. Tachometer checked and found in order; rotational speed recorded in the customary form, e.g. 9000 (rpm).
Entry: 5500 (rpm)
